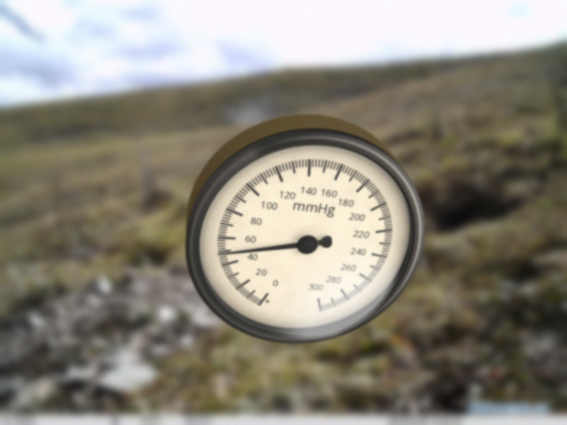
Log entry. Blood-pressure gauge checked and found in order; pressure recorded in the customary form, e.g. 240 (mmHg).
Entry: 50 (mmHg)
